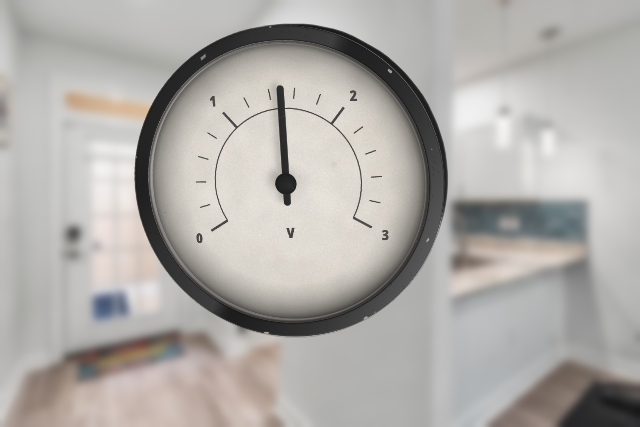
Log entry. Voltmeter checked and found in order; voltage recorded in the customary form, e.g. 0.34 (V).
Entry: 1.5 (V)
